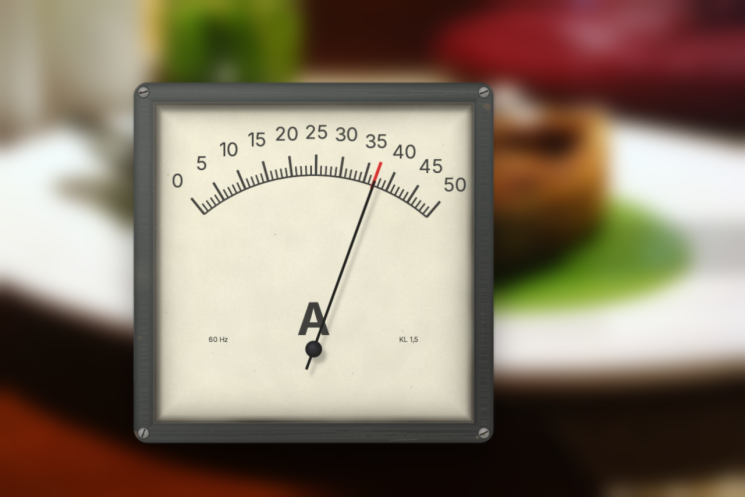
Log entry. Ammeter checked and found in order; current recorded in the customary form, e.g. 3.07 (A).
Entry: 37 (A)
